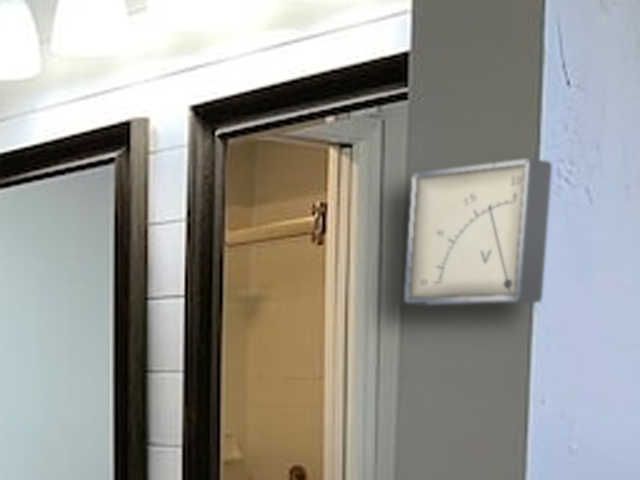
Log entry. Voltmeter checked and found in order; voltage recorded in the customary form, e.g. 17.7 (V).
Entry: 8.5 (V)
